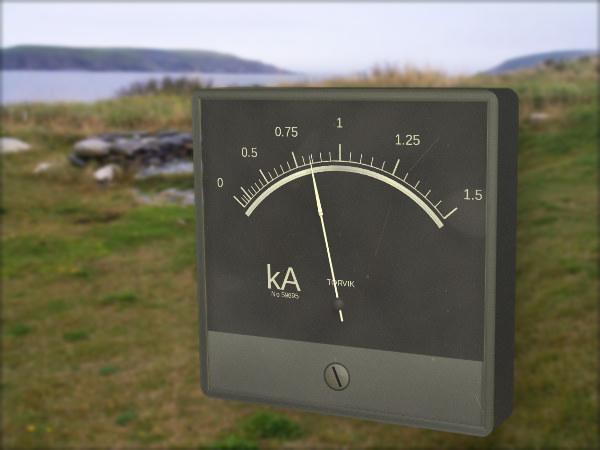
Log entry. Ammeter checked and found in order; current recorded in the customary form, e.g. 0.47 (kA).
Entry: 0.85 (kA)
